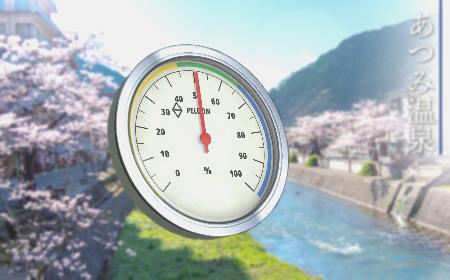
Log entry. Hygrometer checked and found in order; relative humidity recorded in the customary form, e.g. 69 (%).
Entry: 50 (%)
